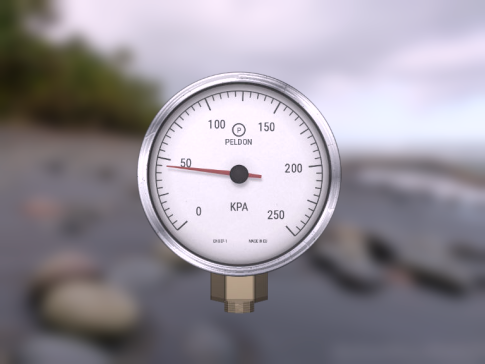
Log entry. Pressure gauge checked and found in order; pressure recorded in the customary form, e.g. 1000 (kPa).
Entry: 45 (kPa)
